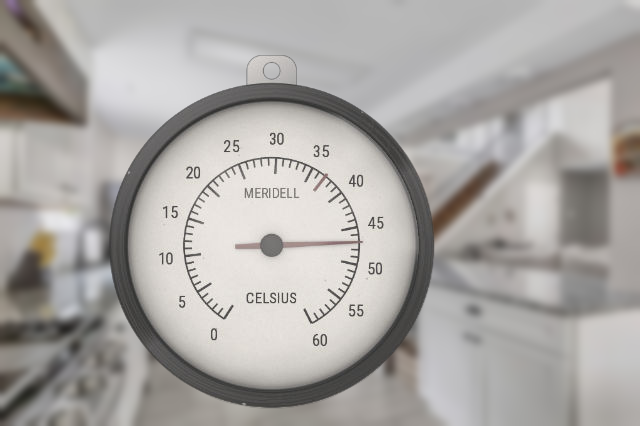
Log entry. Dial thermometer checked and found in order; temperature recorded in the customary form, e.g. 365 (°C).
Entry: 47 (°C)
